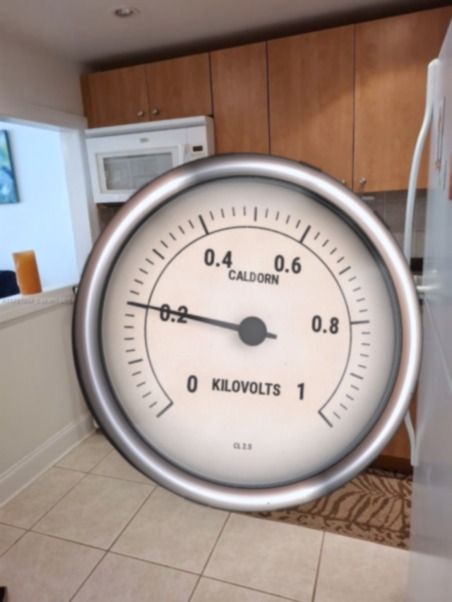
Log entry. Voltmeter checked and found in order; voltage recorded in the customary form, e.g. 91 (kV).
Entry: 0.2 (kV)
